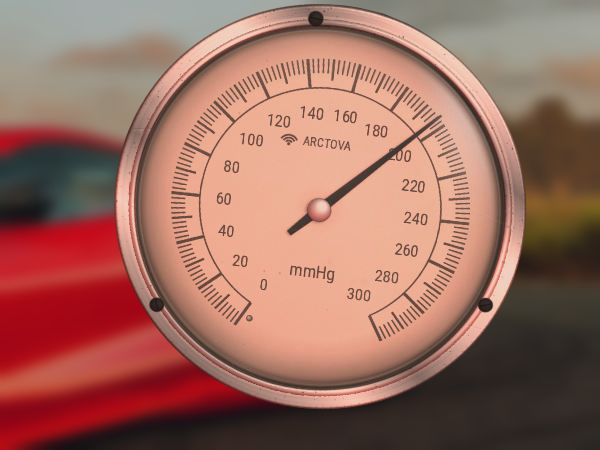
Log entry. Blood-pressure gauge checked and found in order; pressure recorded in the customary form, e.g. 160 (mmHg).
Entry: 196 (mmHg)
